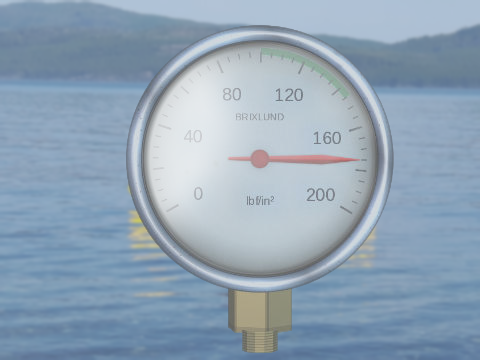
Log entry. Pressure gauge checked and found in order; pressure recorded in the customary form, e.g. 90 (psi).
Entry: 175 (psi)
